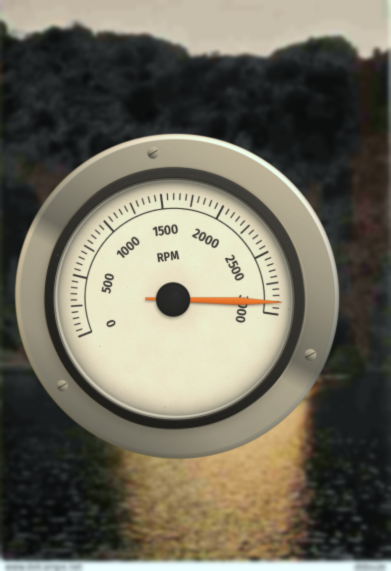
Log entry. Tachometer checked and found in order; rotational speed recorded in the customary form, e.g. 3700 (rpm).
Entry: 2900 (rpm)
